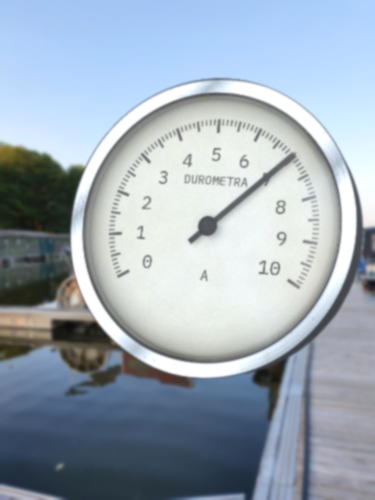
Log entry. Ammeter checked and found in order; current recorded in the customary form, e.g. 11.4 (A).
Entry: 7 (A)
